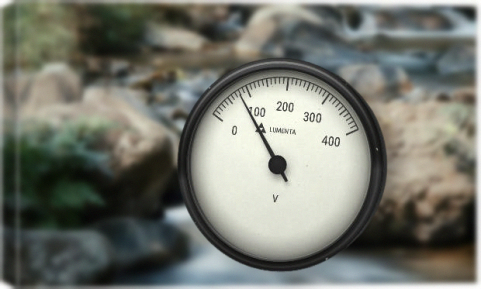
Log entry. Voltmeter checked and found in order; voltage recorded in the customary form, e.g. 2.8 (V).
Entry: 80 (V)
